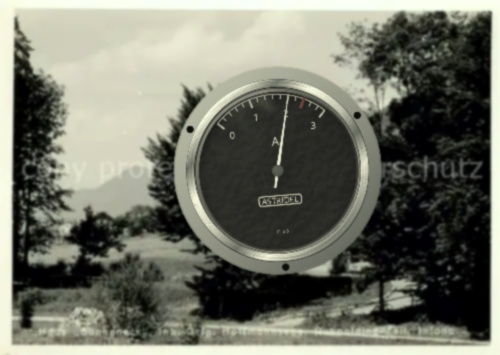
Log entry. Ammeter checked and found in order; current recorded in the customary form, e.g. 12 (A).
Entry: 2 (A)
